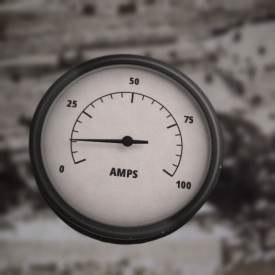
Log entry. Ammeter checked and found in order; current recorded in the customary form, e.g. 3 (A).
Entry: 10 (A)
